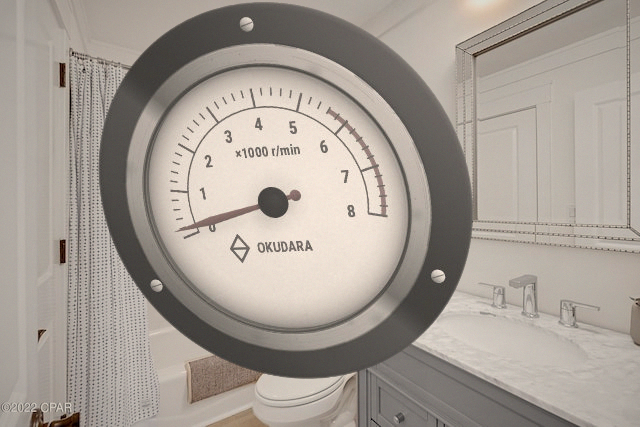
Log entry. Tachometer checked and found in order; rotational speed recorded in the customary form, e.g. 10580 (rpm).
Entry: 200 (rpm)
